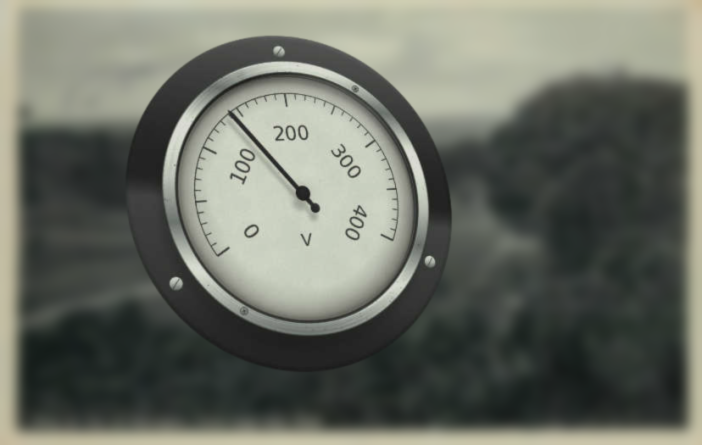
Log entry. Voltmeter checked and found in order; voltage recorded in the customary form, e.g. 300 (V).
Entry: 140 (V)
